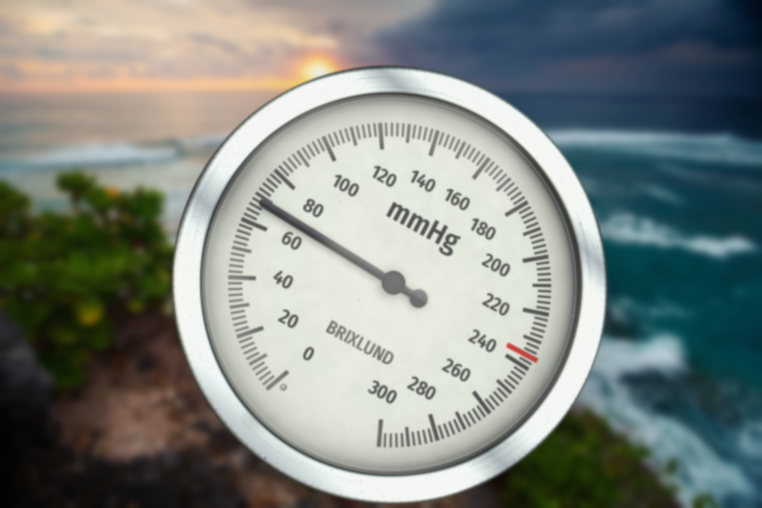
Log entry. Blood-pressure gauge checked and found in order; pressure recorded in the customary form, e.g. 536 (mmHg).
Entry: 68 (mmHg)
